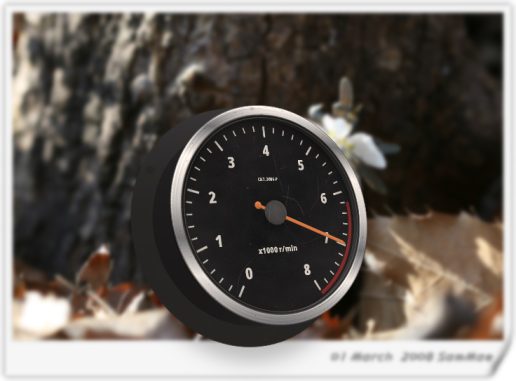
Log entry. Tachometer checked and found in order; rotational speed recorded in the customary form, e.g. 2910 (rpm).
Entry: 7000 (rpm)
